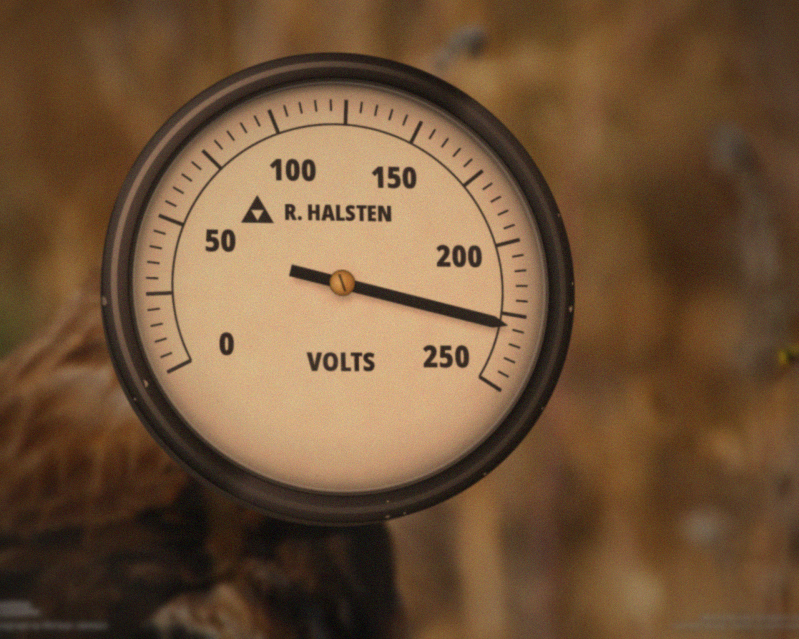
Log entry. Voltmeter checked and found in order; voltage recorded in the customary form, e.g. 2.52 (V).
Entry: 230 (V)
